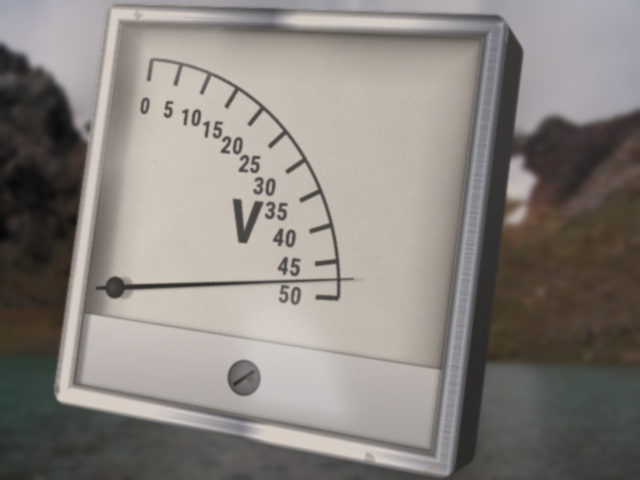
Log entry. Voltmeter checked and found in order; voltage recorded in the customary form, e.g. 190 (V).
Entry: 47.5 (V)
